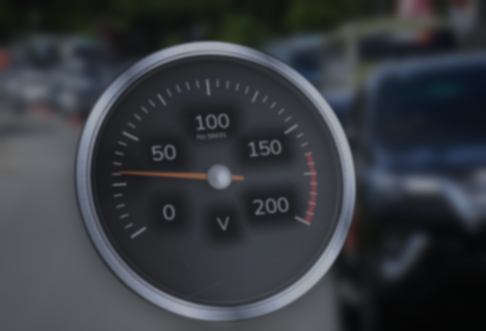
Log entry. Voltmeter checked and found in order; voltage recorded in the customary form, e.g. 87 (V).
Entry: 30 (V)
